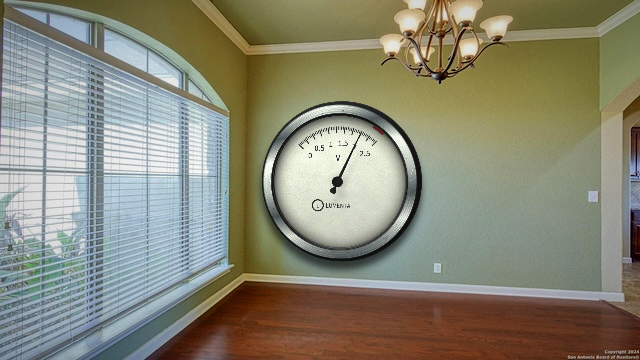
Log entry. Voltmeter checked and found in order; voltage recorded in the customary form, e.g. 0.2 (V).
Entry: 2 (V)
